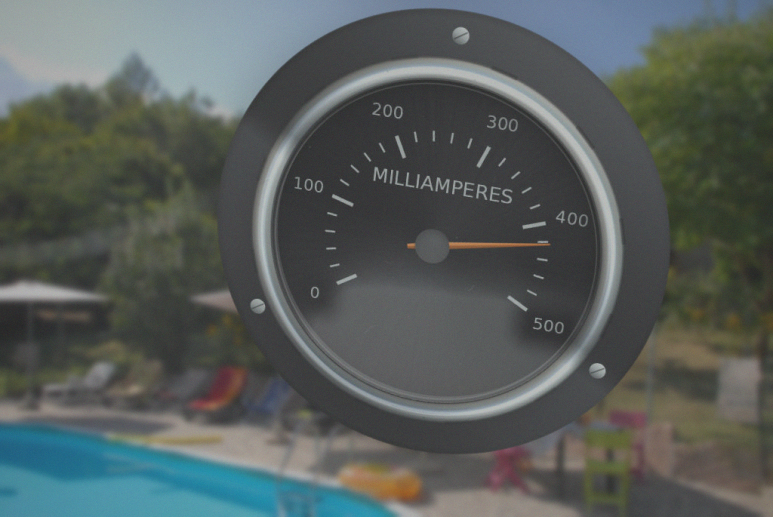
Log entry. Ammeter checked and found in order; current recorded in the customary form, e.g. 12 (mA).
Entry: 420 (mA)
